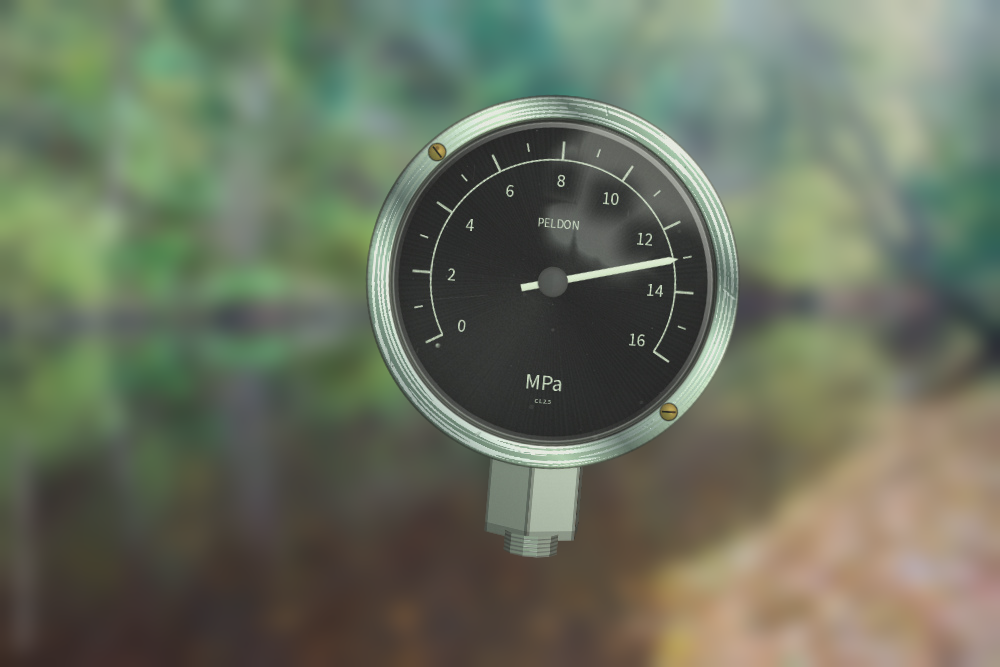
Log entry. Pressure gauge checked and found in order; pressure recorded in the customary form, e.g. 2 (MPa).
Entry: 13 (MPa)
